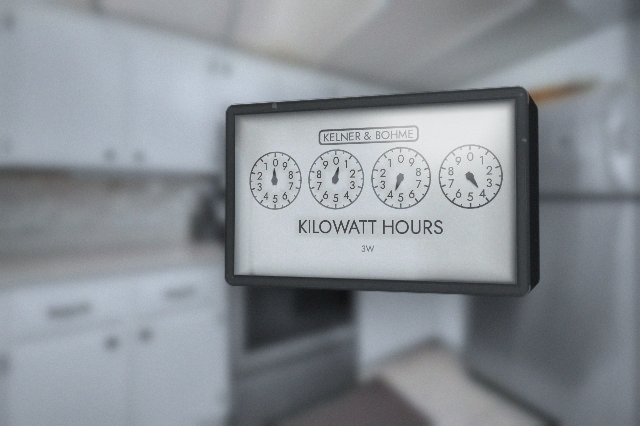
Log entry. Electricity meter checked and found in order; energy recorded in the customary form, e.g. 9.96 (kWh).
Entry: 44 (kWh)
